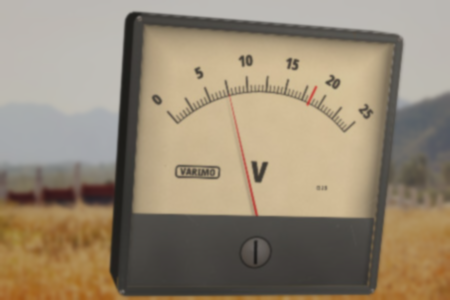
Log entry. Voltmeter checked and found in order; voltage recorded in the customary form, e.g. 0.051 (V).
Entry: 7.5 (V)
